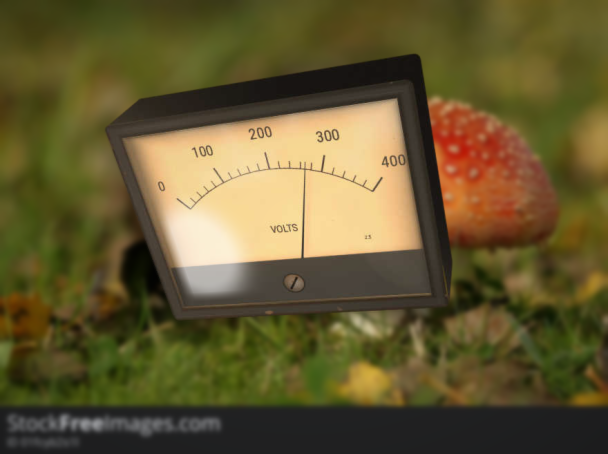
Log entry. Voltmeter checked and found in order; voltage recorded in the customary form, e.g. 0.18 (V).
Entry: 270 (V)
